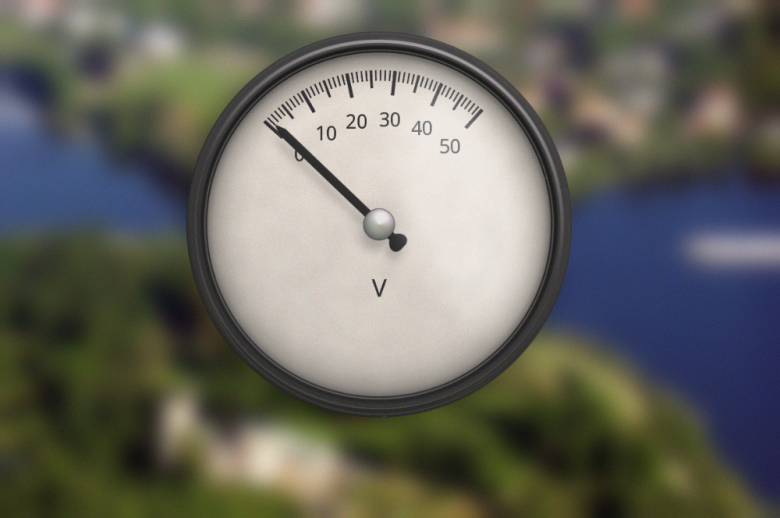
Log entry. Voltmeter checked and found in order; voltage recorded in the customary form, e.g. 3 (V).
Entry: 1 (V)
